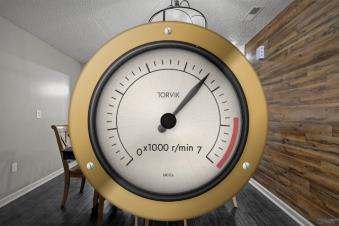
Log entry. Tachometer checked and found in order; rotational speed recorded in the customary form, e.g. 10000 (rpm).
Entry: 4600 (rpm)
